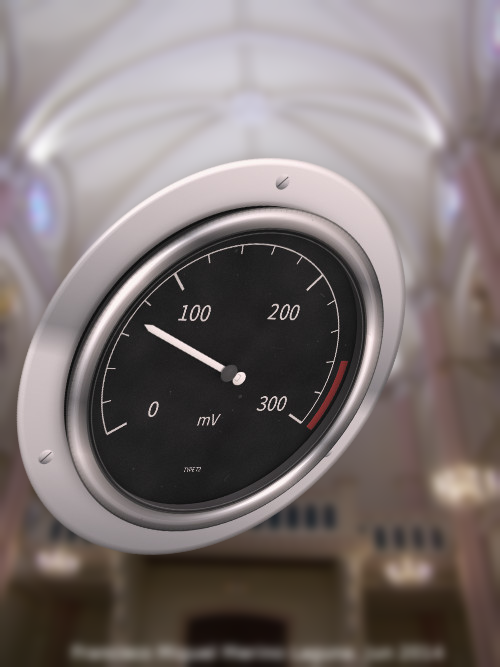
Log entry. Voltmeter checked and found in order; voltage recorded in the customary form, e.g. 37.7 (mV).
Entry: 70 (mV)
